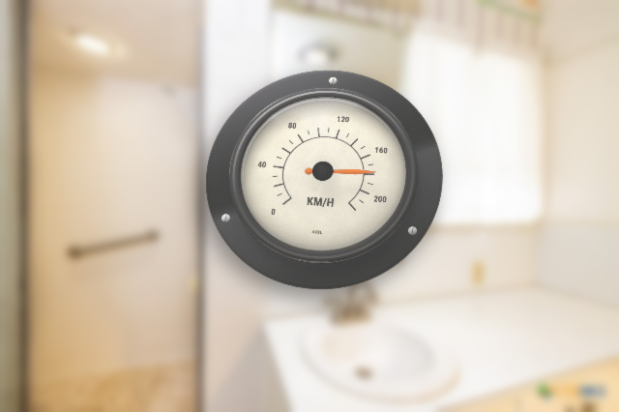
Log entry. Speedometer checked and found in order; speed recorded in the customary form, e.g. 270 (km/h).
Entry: 180 (km/h)
